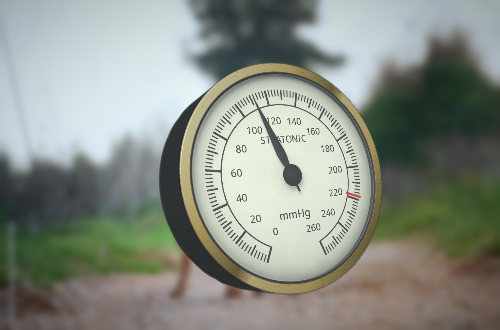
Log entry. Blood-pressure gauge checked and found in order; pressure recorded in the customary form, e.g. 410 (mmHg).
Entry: 110 (mmHg)
